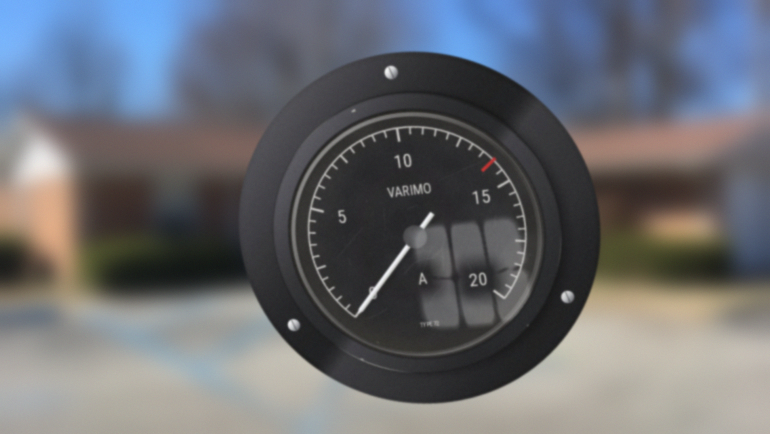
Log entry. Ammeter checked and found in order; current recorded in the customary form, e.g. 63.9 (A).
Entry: 0 (A)
